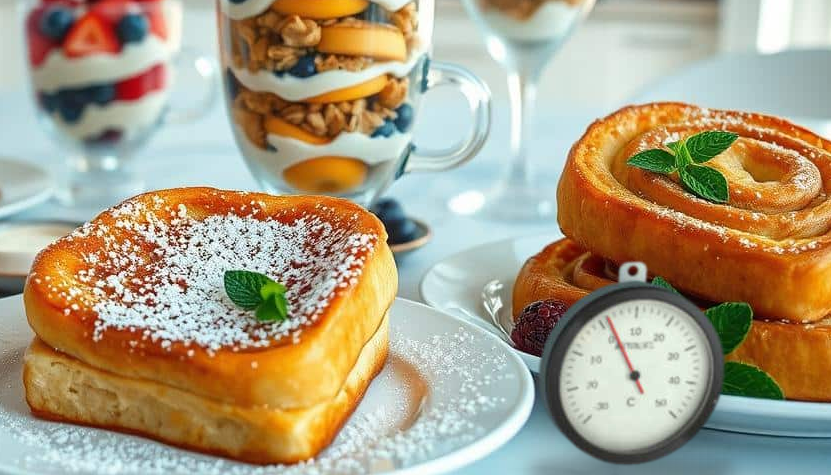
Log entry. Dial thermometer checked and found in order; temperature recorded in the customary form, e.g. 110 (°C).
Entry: 2 (°C)
